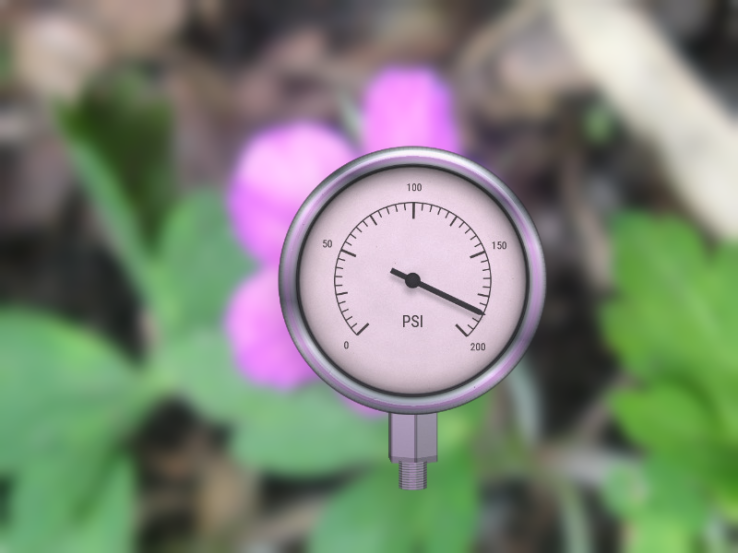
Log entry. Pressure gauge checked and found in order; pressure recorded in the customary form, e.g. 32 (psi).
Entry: 185 (psi)
